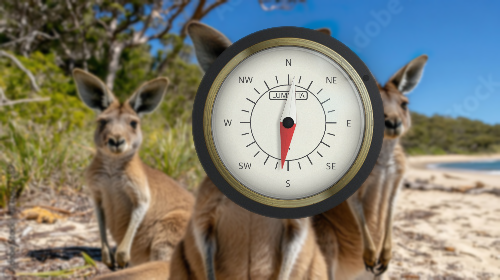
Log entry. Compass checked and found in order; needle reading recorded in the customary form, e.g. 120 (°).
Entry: 187.5 (°)
